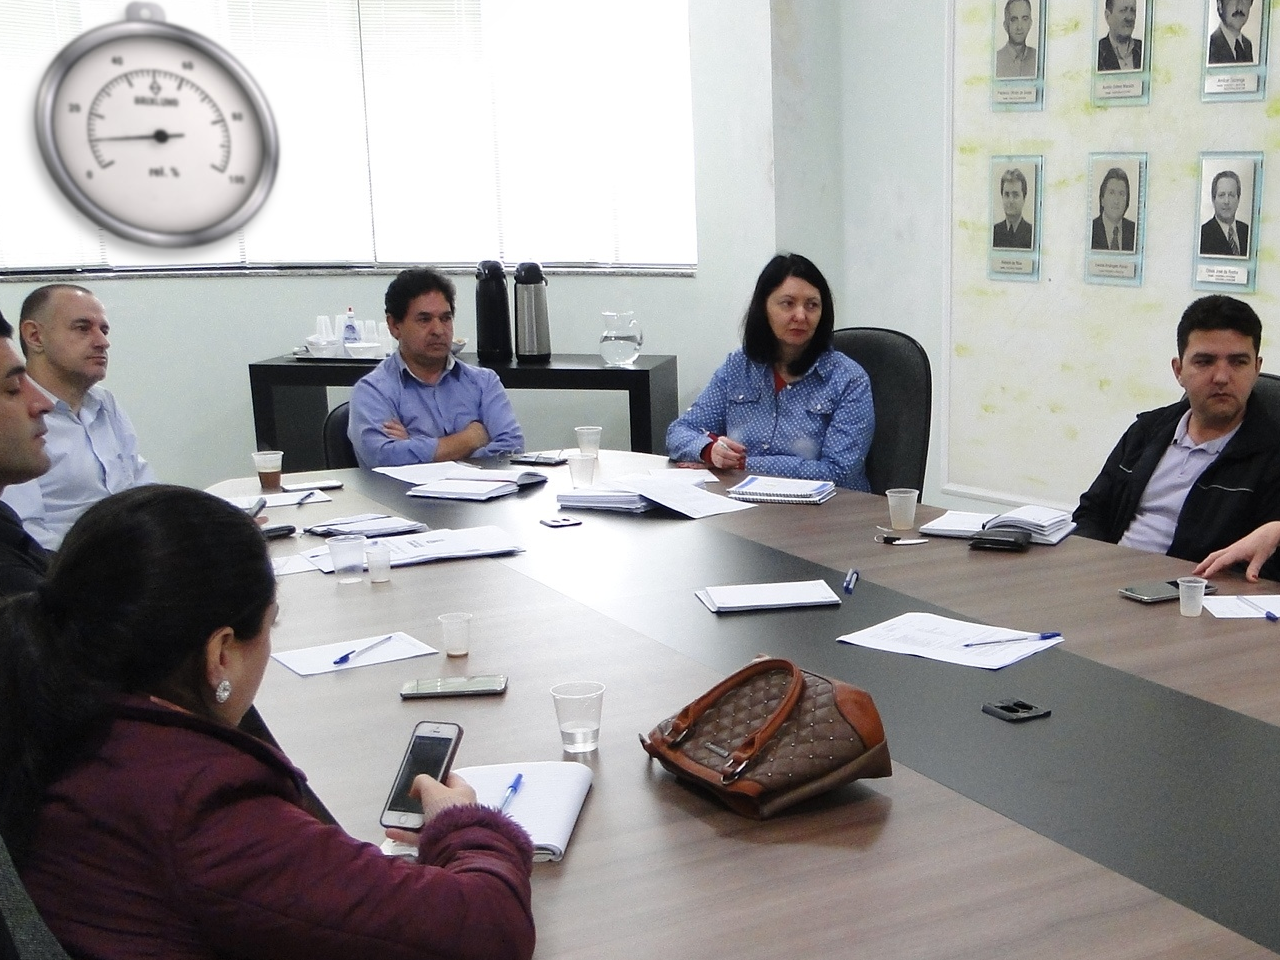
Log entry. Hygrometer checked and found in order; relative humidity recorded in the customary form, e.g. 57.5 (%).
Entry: 10 (%)
